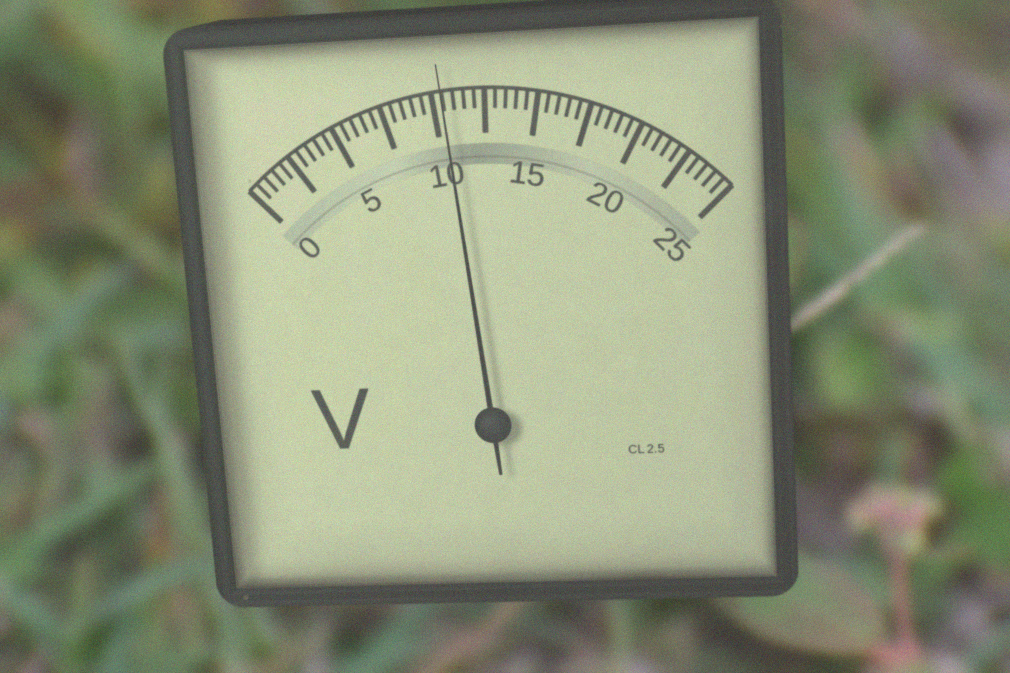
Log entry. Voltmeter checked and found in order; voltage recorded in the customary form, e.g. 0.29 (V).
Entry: 10.5 (V)
